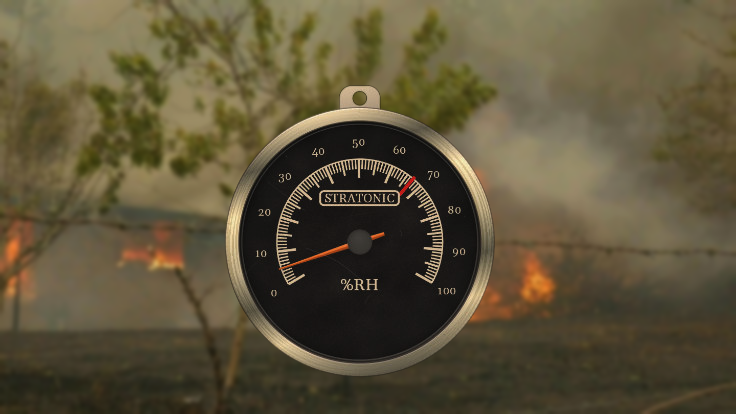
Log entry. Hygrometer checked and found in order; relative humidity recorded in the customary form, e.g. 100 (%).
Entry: 5 (%)
